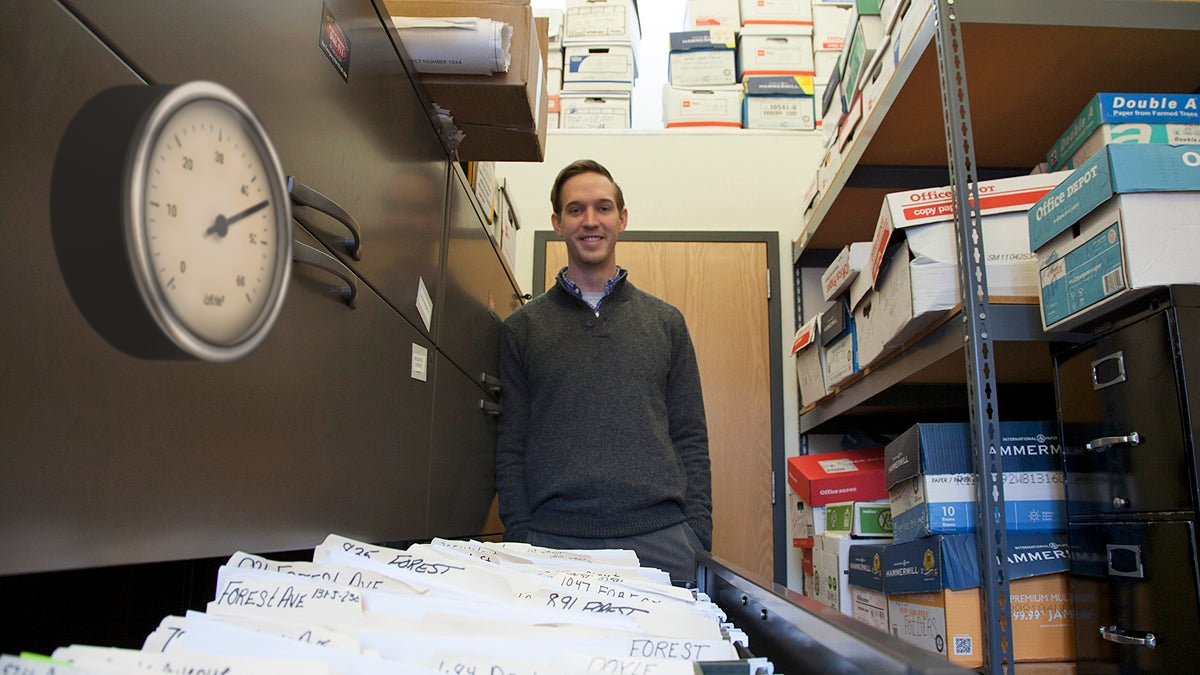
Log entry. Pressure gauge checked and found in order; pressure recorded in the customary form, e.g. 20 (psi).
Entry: 44 (psi)
